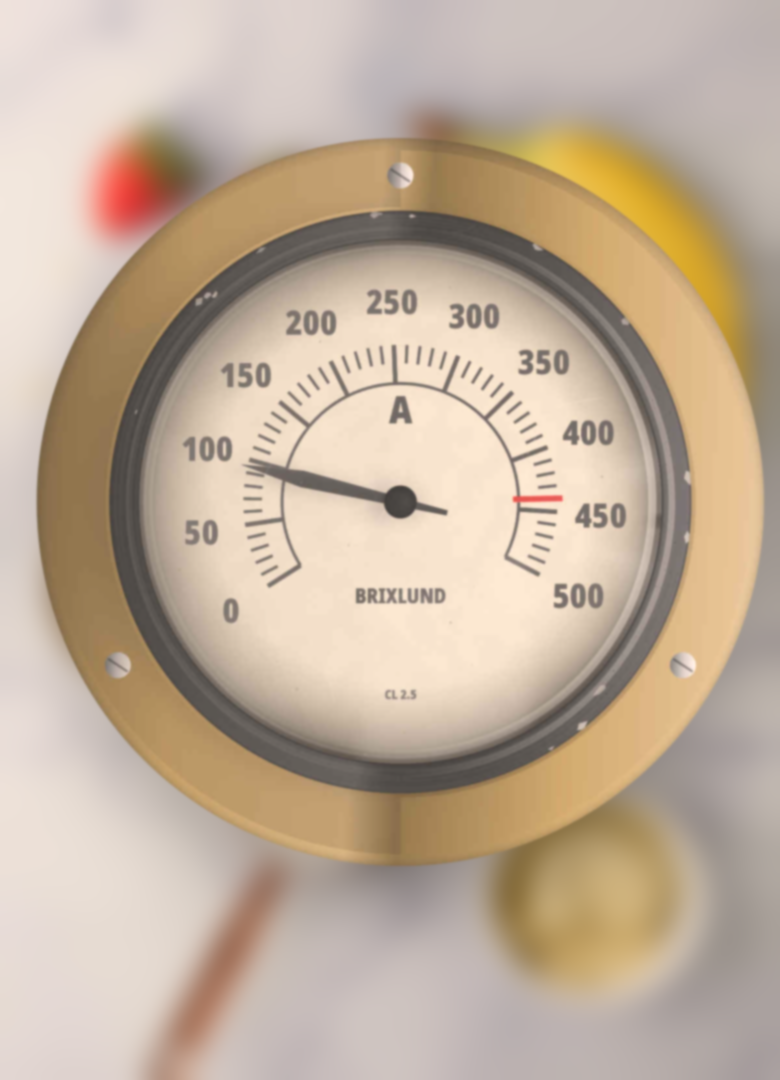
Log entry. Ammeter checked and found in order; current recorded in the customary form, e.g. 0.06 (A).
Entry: 95 (A)
